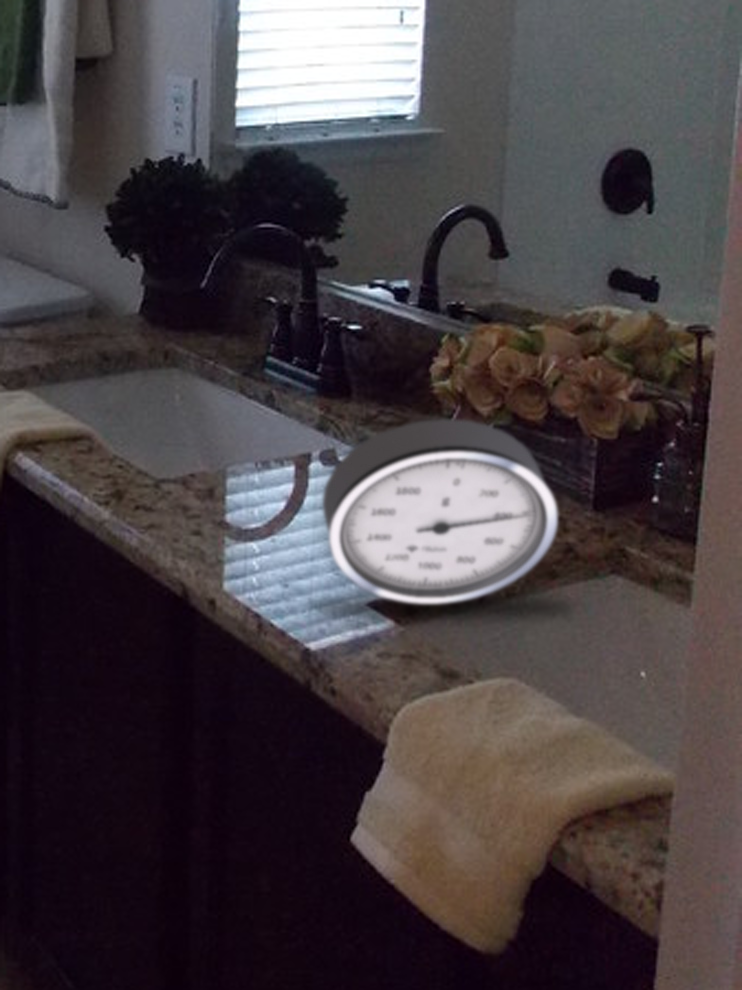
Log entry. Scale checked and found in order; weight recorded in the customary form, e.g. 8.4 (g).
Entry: 400 (g)
